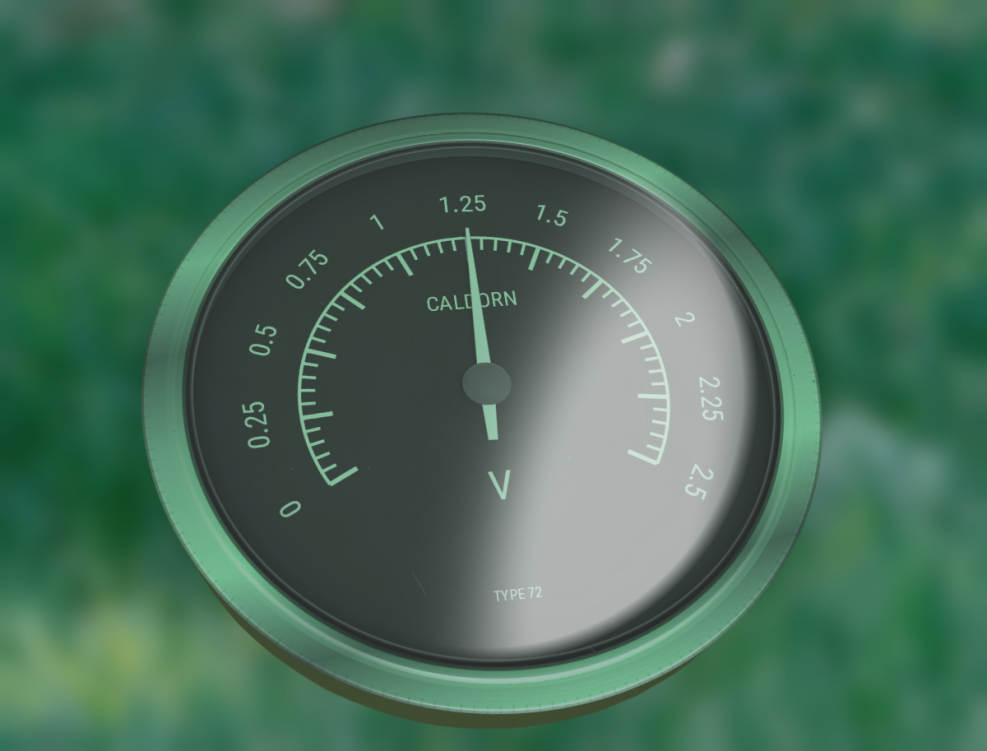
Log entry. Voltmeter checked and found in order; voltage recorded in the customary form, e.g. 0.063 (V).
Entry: 1.25 (V)
